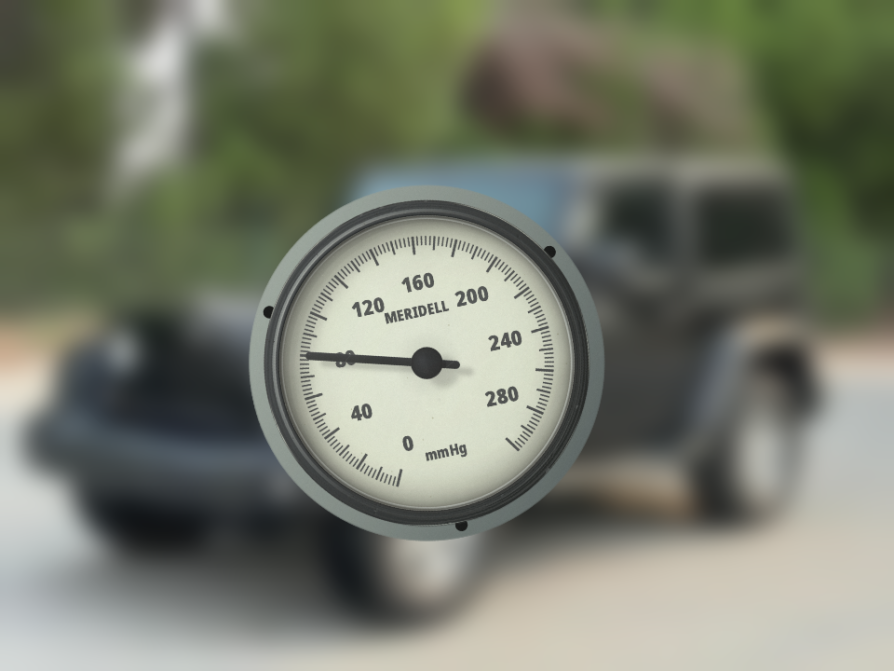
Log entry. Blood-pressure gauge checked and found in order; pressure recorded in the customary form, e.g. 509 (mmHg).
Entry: 80 (mmHg)
